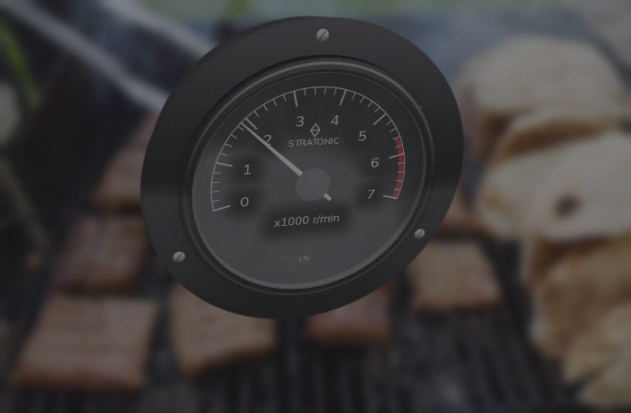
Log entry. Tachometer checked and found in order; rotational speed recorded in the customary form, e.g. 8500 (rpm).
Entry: 1900 (rpm)
